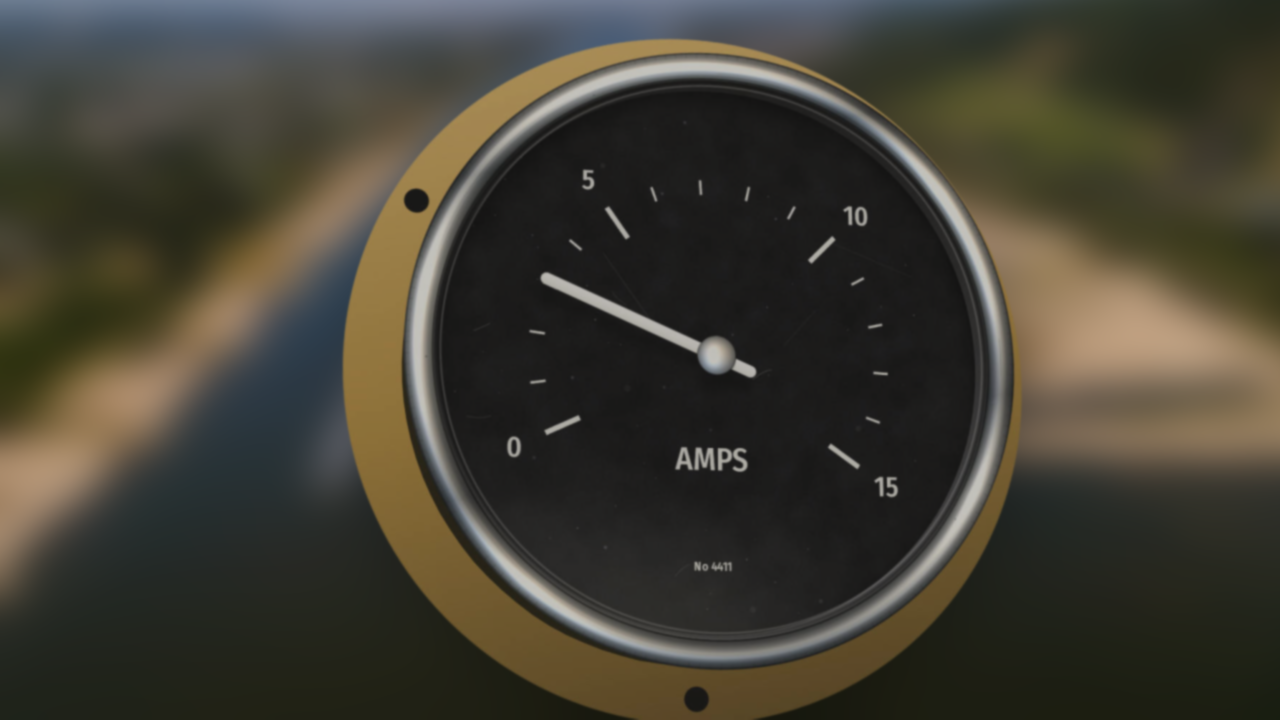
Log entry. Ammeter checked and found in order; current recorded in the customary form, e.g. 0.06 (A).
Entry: 3 (A)
